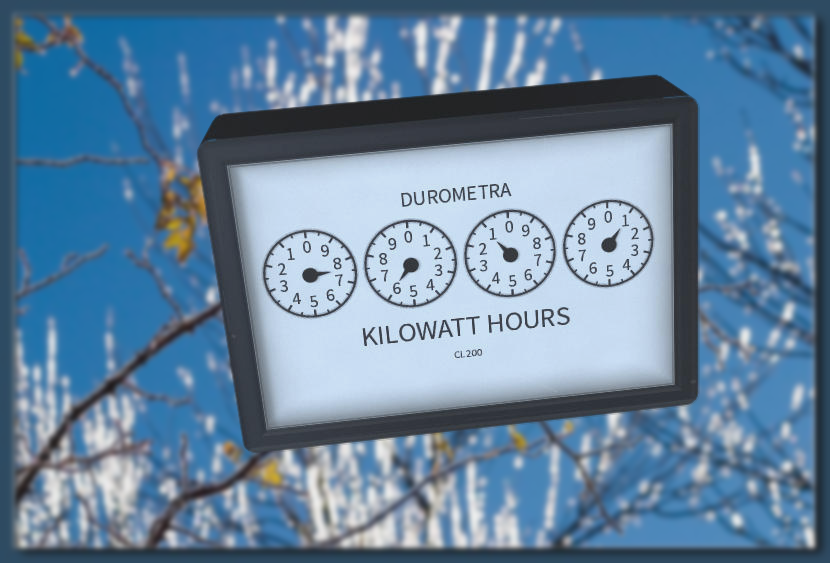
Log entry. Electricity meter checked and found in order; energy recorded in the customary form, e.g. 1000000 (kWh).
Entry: 7611 (kWh)
